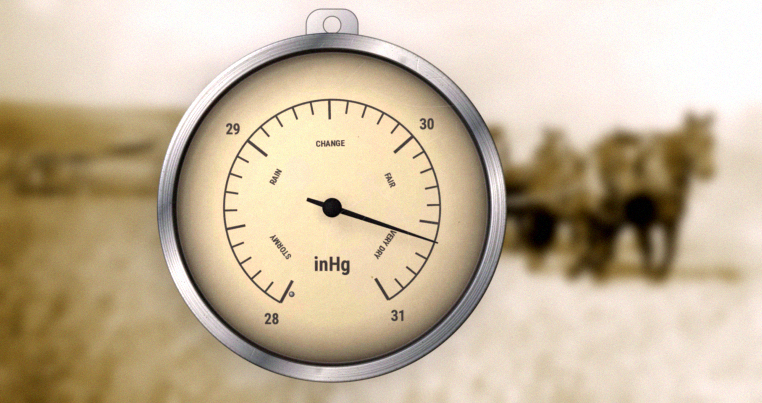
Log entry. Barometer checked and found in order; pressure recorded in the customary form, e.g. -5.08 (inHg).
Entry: 30.6 (inHg)
